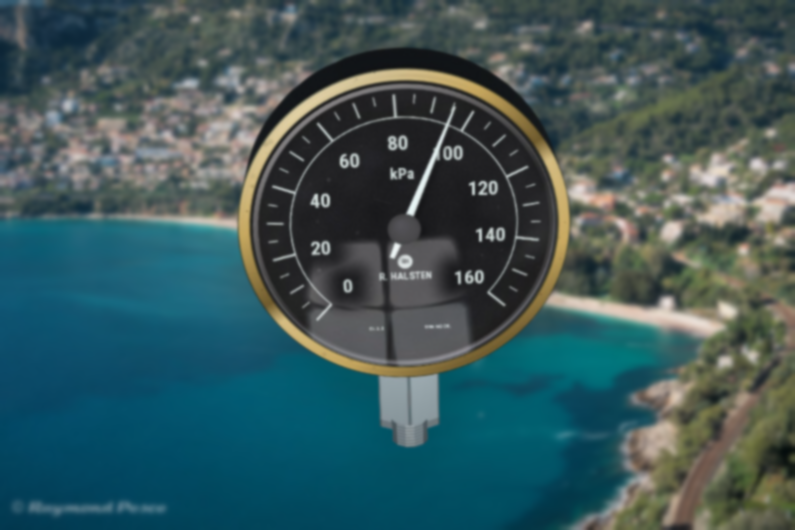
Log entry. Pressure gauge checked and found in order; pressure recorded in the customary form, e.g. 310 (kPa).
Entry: 95 (kPa)
